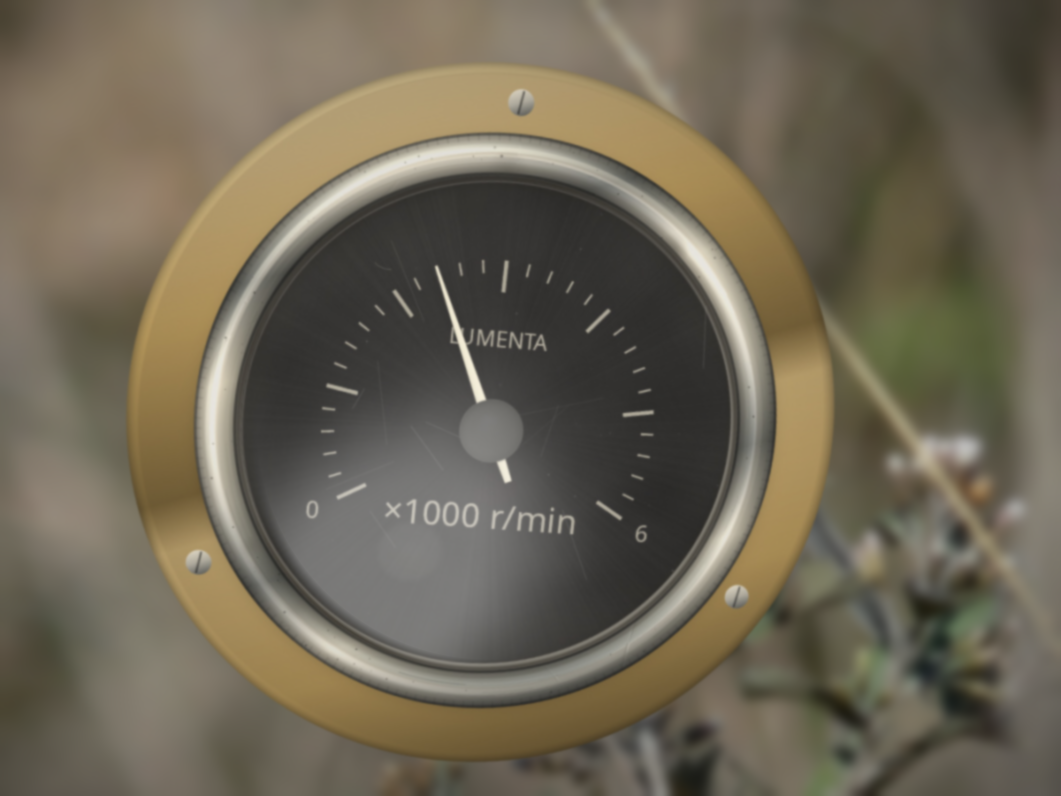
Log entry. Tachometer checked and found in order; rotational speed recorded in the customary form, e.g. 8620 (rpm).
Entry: 2400 (rpm)
